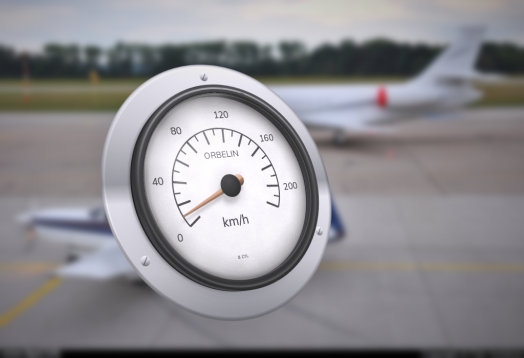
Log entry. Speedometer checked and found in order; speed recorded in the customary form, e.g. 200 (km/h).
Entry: 10 (km/h)
